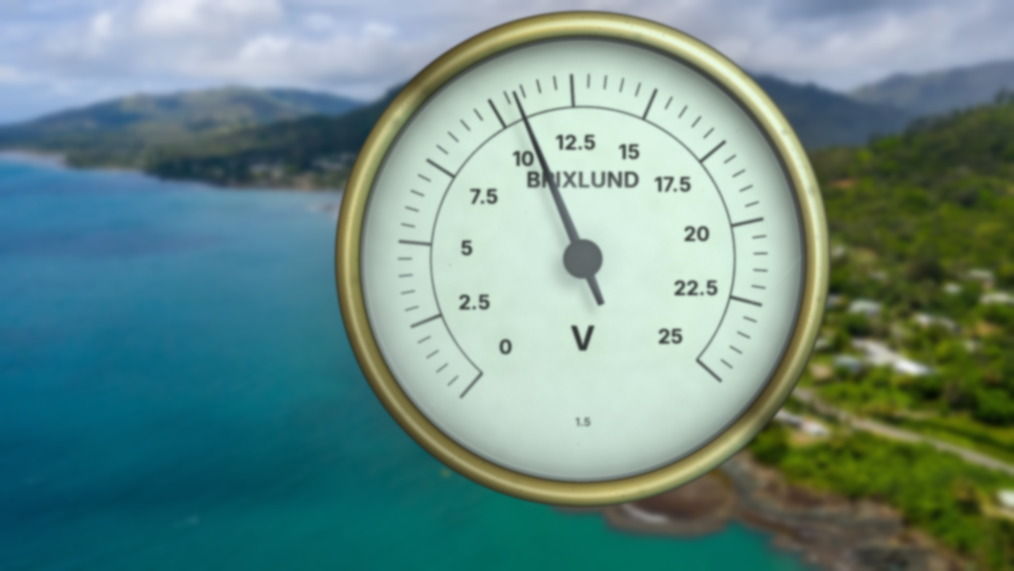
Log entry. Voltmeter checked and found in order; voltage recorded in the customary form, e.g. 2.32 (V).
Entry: 10.75 (V)
